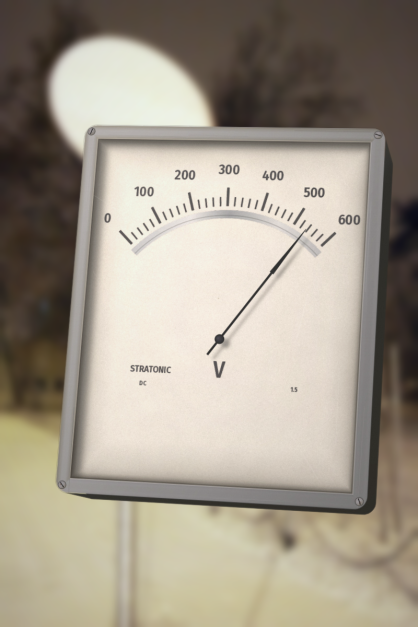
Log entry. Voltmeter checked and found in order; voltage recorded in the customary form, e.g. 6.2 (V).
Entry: 540 (V)
